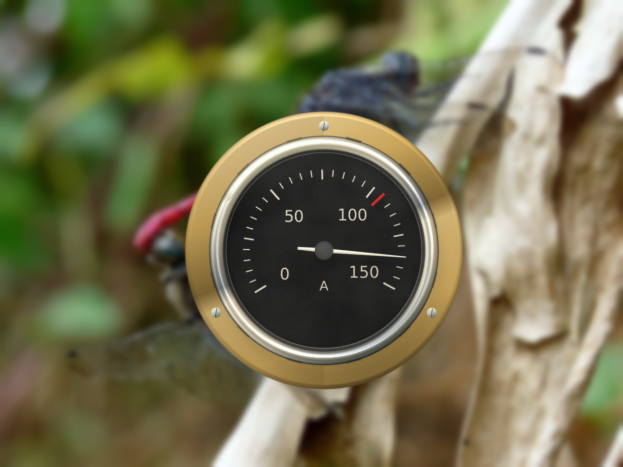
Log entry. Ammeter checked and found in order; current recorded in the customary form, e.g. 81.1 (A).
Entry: 135 (A)
